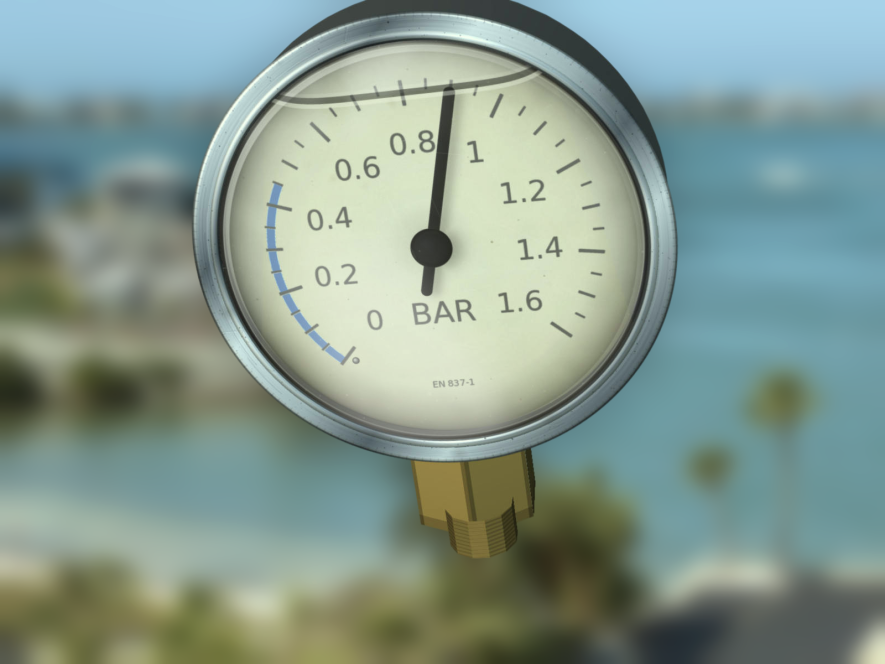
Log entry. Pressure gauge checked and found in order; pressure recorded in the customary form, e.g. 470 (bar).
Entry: 0.9 (bar)
